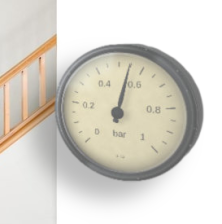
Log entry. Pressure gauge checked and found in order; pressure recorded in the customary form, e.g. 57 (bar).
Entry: 0.55 (bar)
